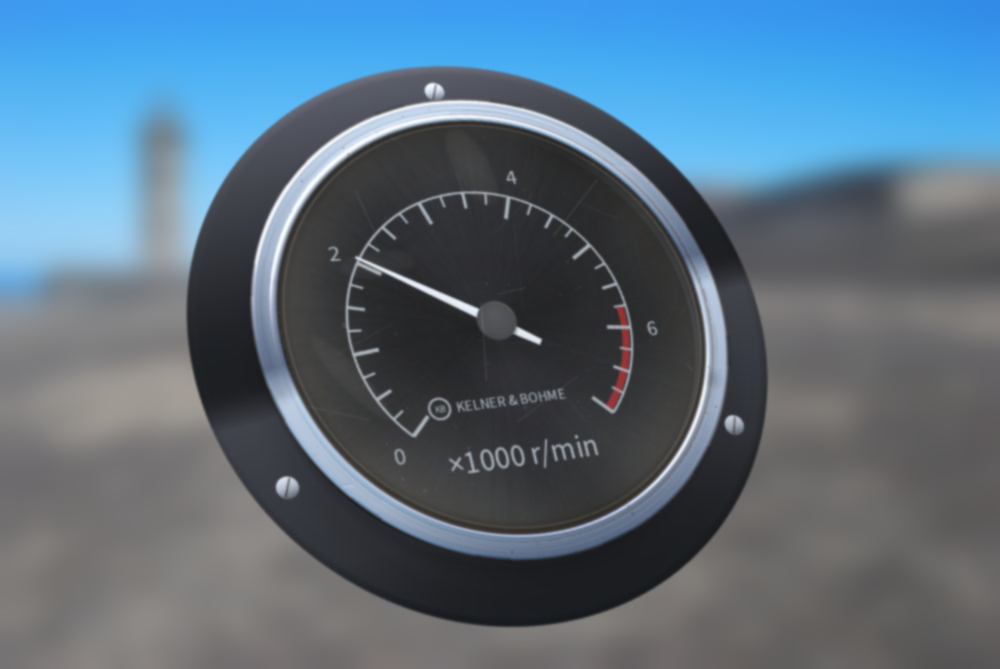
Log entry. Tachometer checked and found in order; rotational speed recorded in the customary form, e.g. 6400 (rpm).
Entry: 2000 (rpm)
